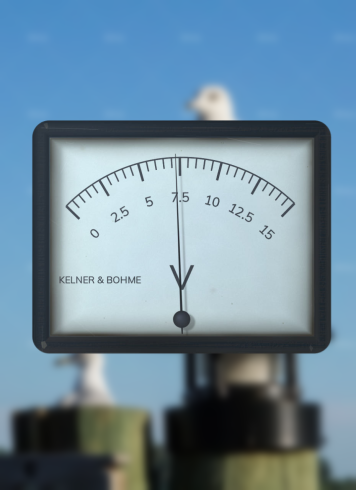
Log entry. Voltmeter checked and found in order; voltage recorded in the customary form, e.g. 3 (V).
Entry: 7.25 (V)
